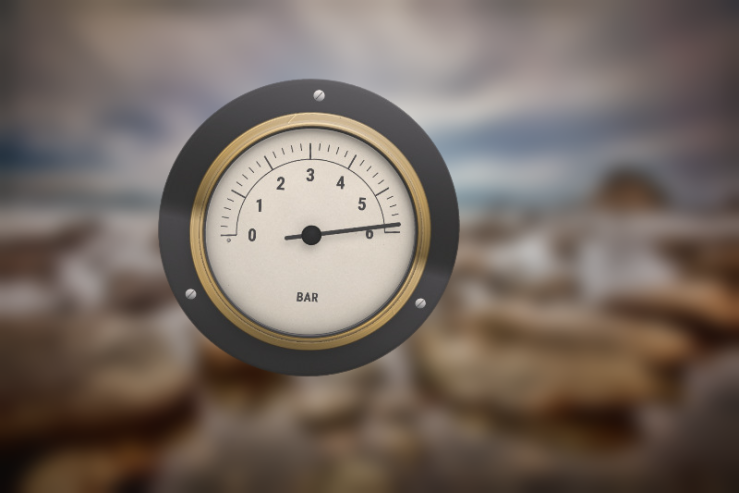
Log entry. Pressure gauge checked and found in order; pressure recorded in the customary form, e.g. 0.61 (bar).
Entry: 5.8 (bar)
